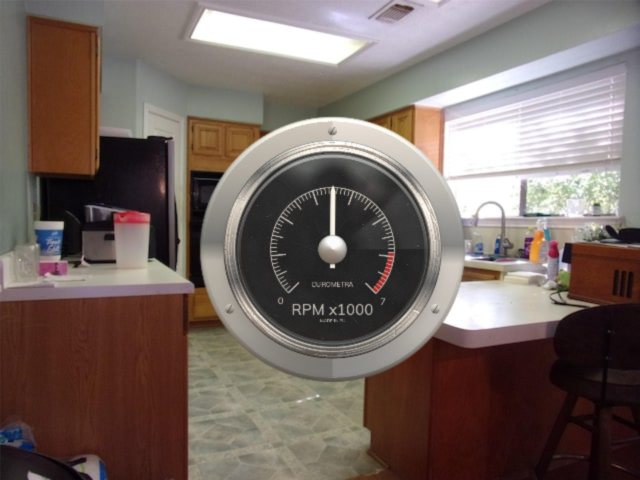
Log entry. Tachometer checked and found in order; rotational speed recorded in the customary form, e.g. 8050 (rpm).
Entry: 3500 (rpm)
